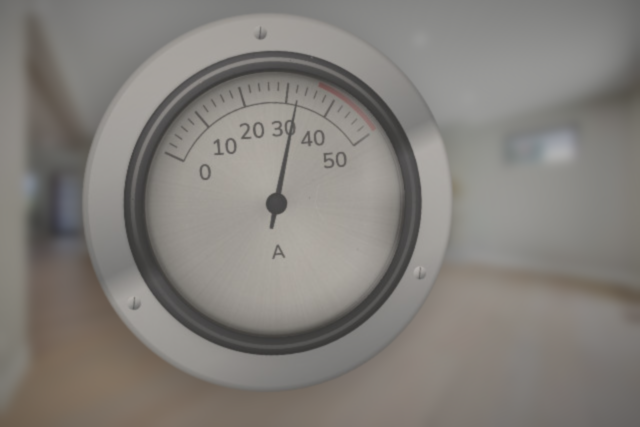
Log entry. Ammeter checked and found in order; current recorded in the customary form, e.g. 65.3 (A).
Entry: 32 (A)
